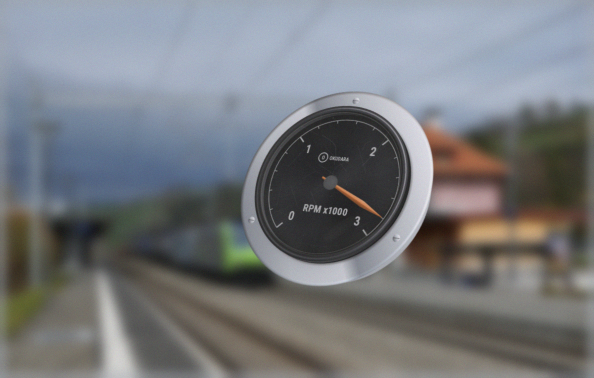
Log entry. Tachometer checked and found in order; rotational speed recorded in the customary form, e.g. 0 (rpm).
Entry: 2800 (rpm)
